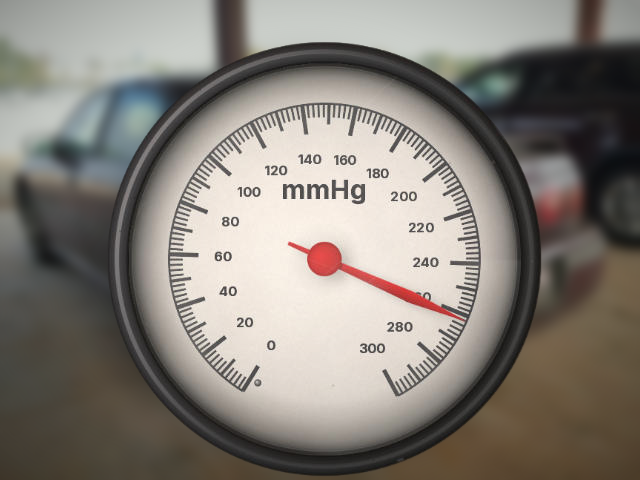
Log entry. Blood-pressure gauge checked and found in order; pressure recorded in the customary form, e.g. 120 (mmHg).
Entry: 262 (mmHg)
